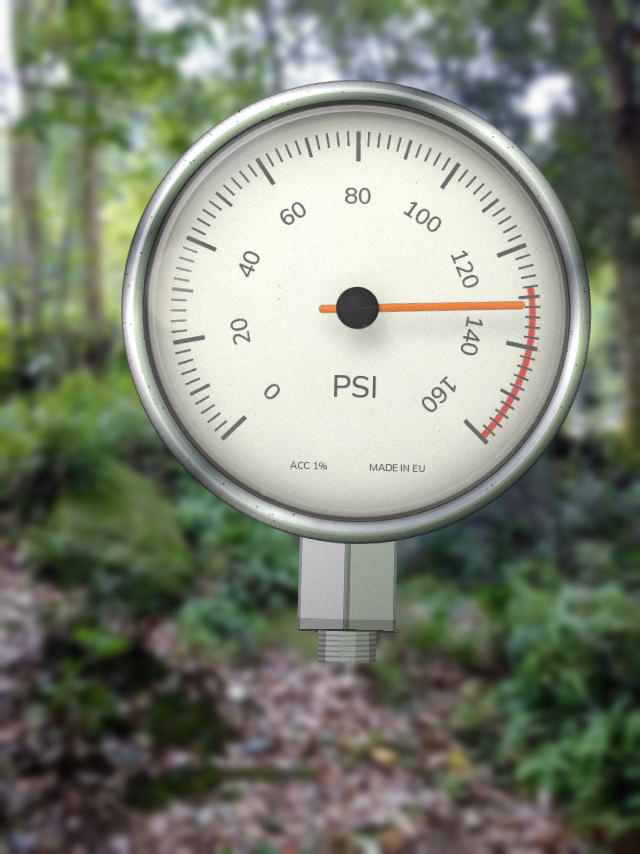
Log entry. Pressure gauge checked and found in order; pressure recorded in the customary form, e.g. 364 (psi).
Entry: 132 (psi)
